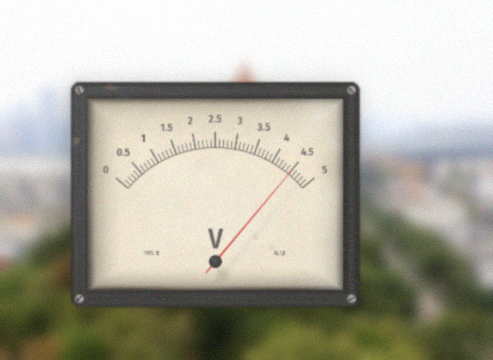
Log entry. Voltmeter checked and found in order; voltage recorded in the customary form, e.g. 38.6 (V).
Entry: 4.5 (V)
